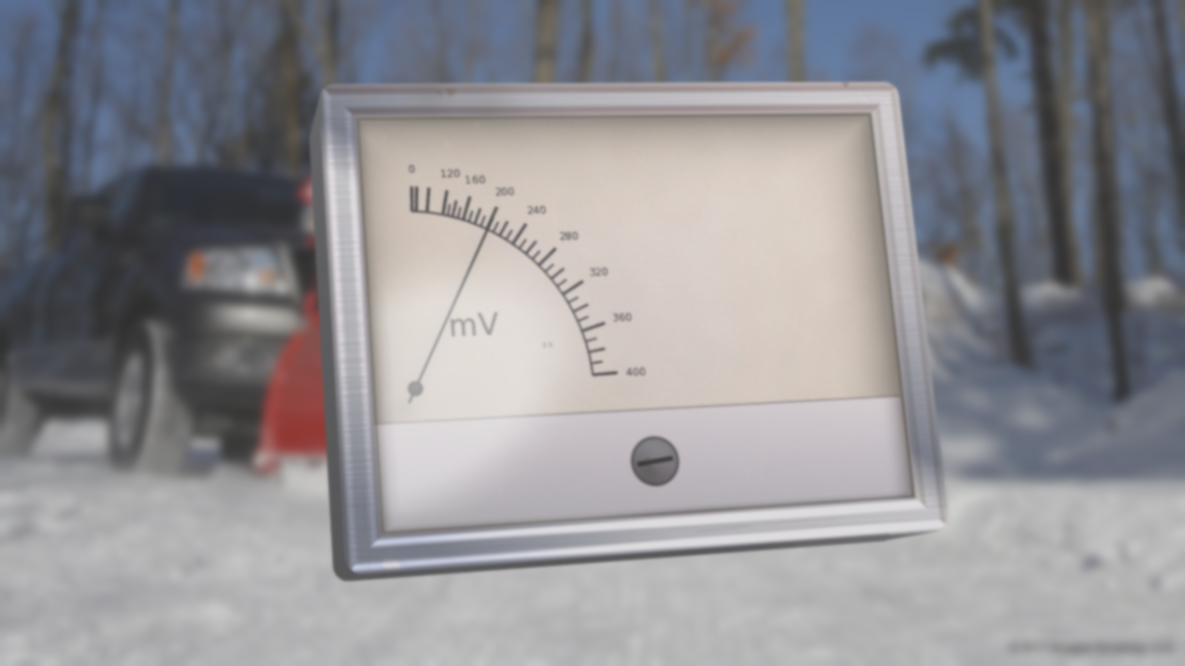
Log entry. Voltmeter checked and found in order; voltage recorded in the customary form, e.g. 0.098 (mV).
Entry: 200 (mV)
